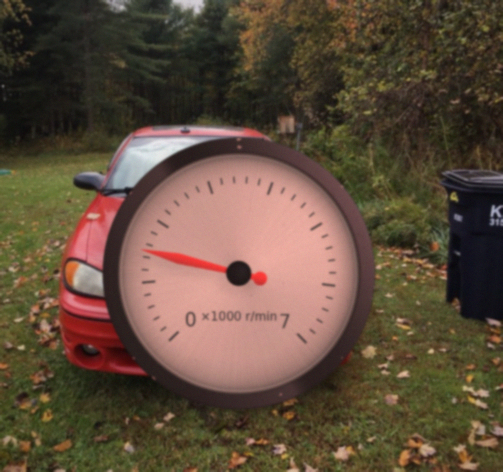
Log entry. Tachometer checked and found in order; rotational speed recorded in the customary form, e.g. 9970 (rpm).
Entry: 1500 (rpm)
